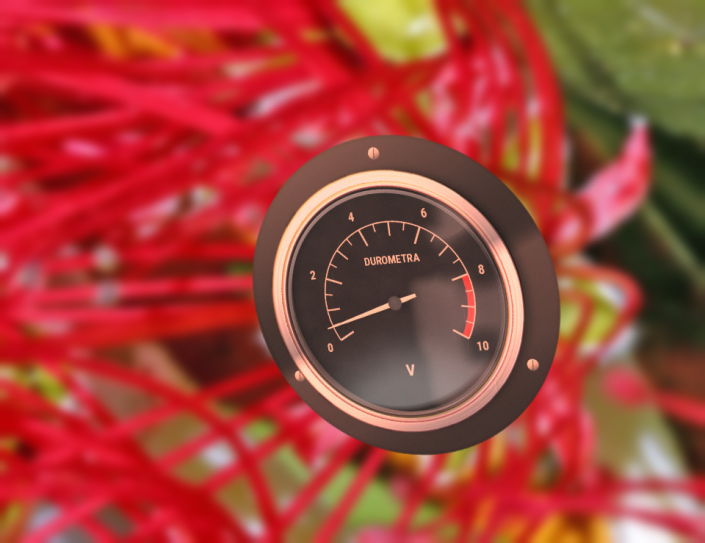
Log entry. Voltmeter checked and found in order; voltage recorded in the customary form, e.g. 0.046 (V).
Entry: 0.5 (V)
